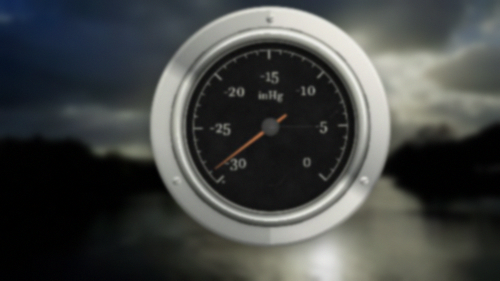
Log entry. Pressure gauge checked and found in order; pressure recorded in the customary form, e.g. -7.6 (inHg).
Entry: -29 (inHg)
